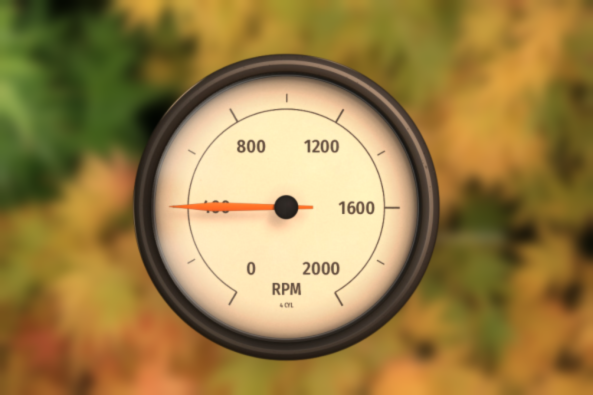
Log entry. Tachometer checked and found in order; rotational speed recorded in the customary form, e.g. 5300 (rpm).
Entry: 400 (rpm)
